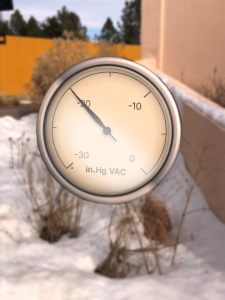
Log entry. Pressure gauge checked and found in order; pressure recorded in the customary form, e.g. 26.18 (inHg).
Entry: -20 (inHg)
